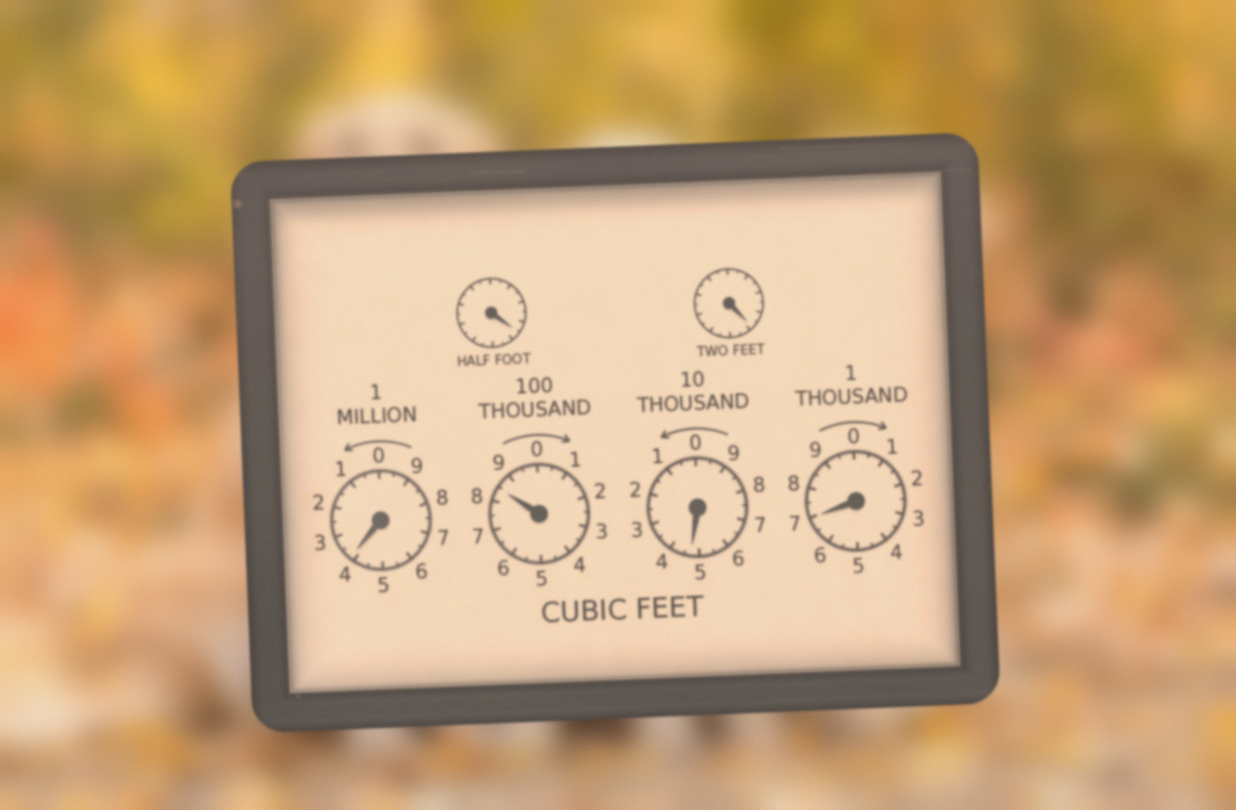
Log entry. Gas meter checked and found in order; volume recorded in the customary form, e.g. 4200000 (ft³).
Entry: 384700 (ft³)
